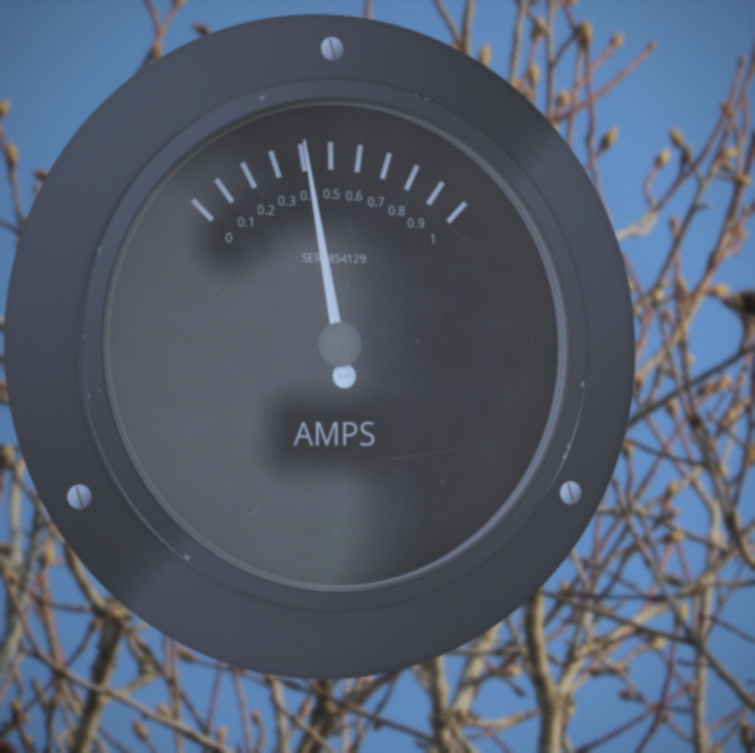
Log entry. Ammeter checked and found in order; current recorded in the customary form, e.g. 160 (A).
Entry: 0.4 (A)
